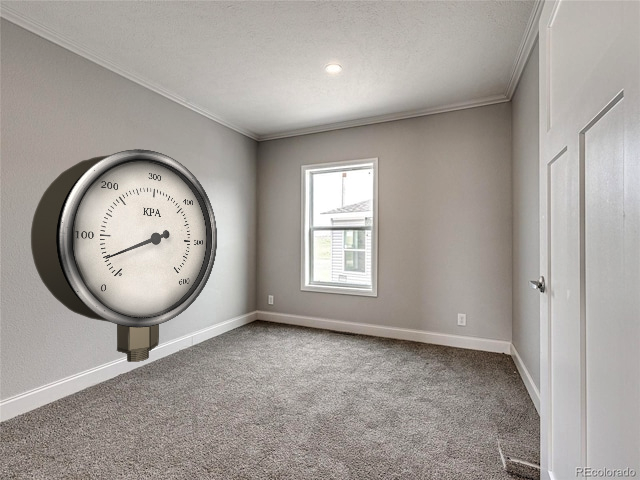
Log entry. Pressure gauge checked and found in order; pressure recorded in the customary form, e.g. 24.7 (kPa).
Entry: 50 (kPa)
